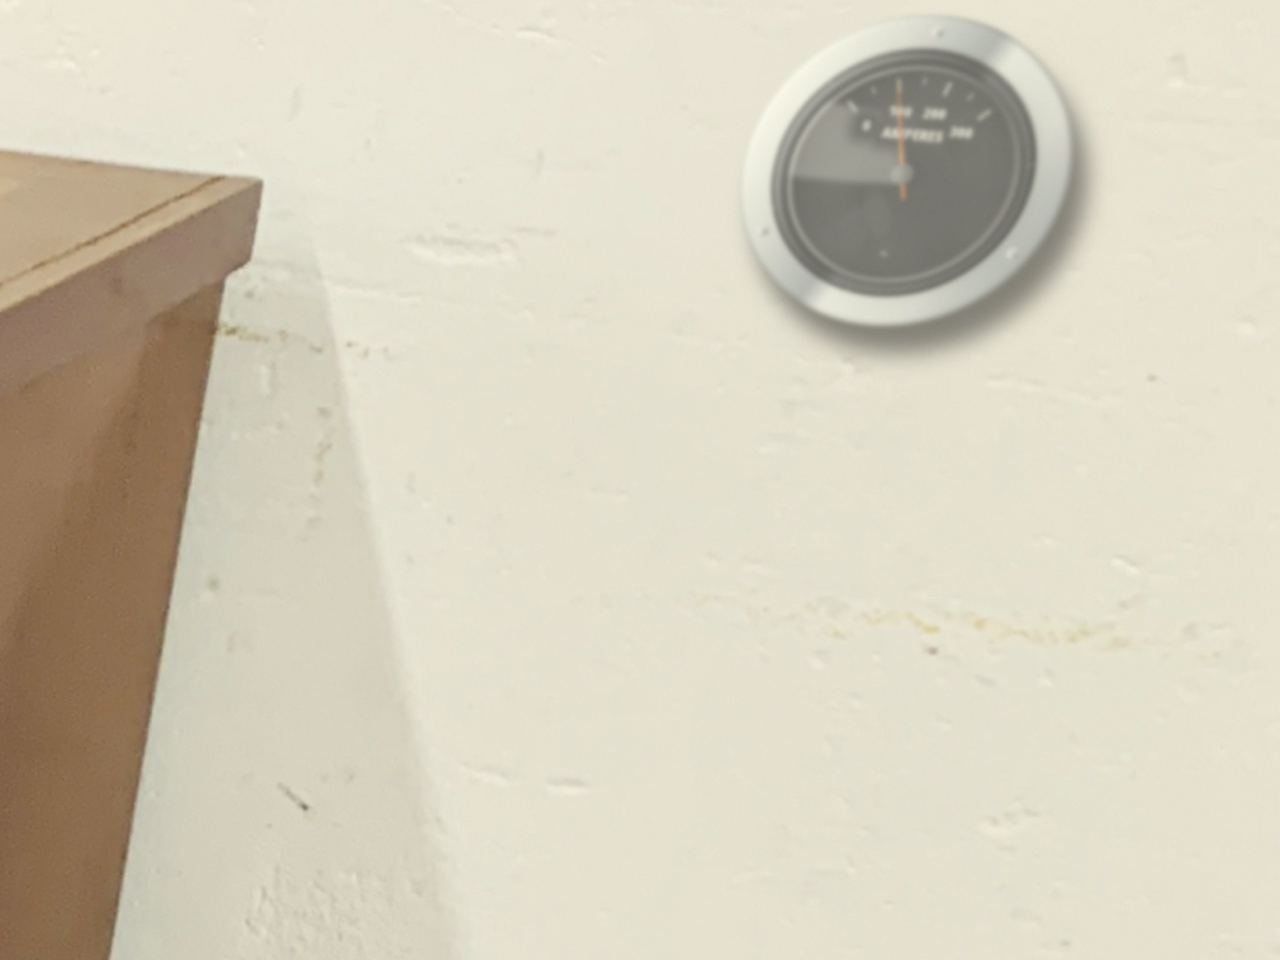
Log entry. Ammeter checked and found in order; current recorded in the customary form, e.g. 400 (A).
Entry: 100 (A)
